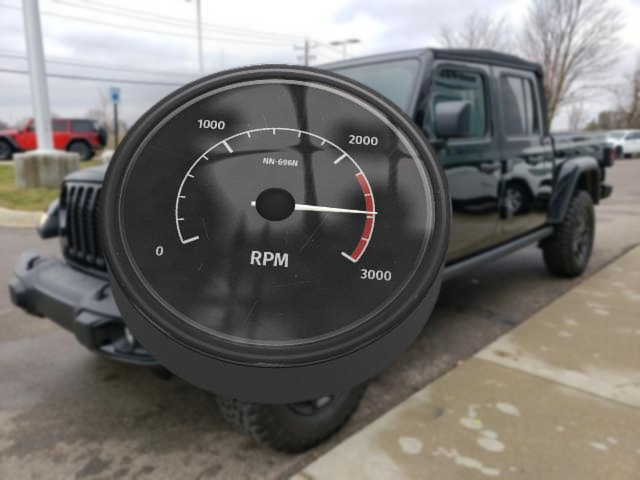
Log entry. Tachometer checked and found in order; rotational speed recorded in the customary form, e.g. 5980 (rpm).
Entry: 2600 (rpm)
